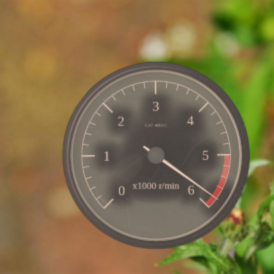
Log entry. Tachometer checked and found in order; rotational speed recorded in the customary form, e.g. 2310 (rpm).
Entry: 5800 (rpm)
